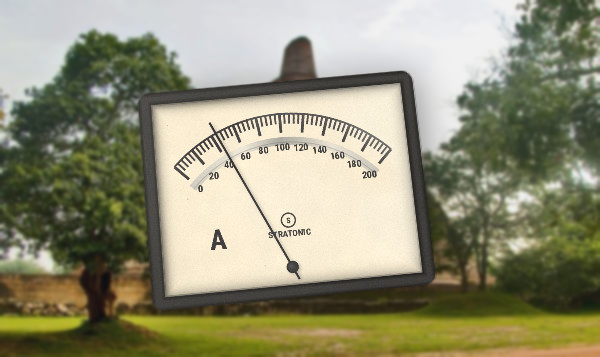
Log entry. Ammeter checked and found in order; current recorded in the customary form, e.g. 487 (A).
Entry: 44 (A)
